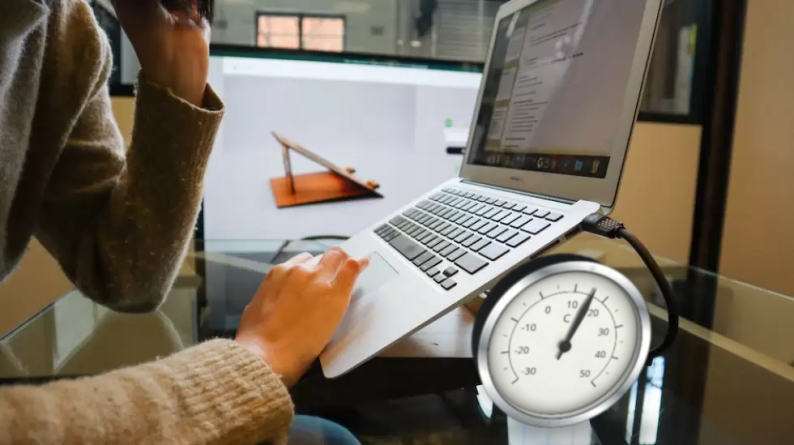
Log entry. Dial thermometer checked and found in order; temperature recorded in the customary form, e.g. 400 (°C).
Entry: 15 (°C)
